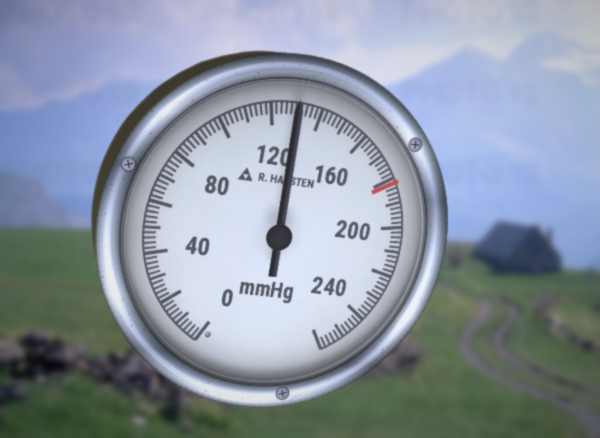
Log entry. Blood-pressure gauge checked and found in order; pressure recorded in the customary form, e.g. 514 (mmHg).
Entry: 130 (mmHg)
